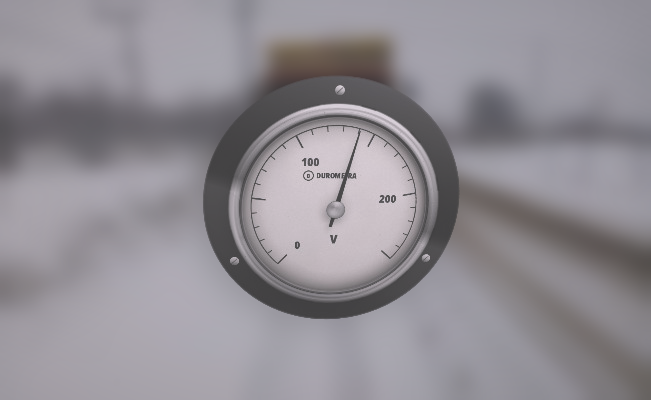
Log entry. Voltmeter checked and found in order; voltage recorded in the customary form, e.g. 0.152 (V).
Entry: 140 (V)
